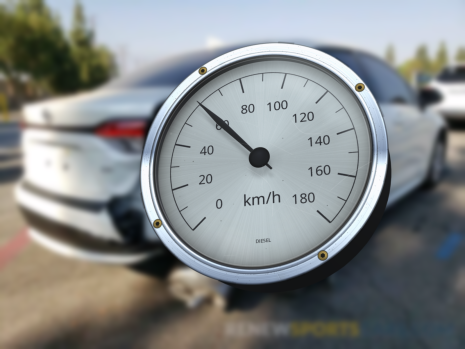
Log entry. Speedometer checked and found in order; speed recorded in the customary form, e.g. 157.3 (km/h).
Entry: 60 (km/h)
